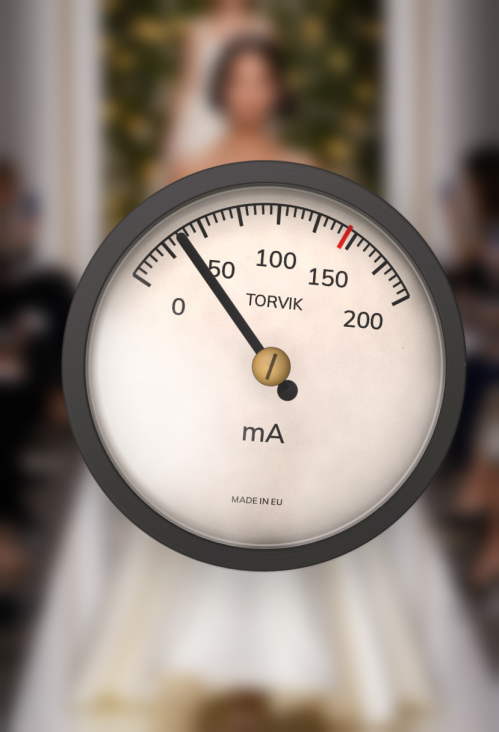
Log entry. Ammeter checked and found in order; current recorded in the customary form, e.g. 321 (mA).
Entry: 35 (mA)
